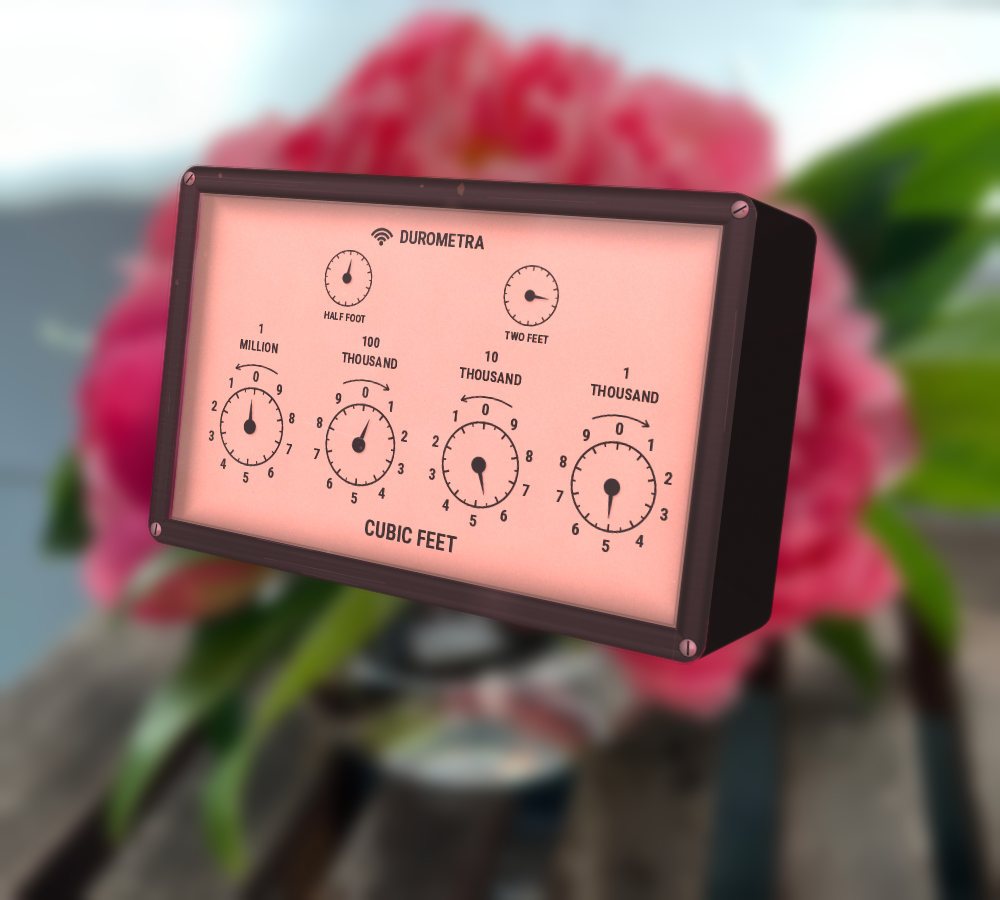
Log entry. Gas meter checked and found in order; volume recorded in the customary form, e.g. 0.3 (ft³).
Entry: 5500 (ft³)
